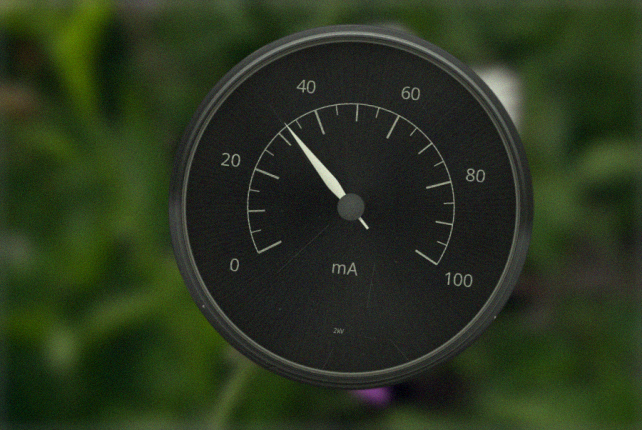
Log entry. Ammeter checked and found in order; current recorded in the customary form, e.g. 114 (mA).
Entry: 32.5 (mA)
